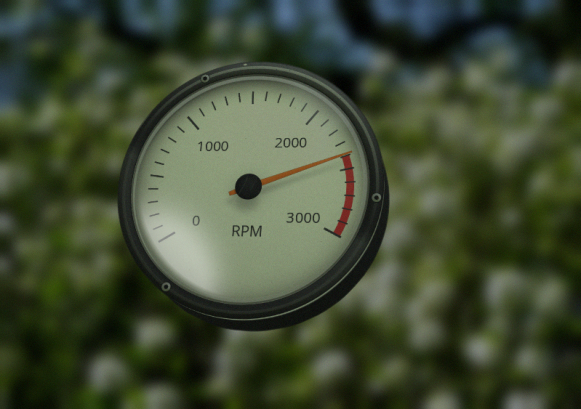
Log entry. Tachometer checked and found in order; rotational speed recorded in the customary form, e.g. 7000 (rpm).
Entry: 2400 (rpm)
